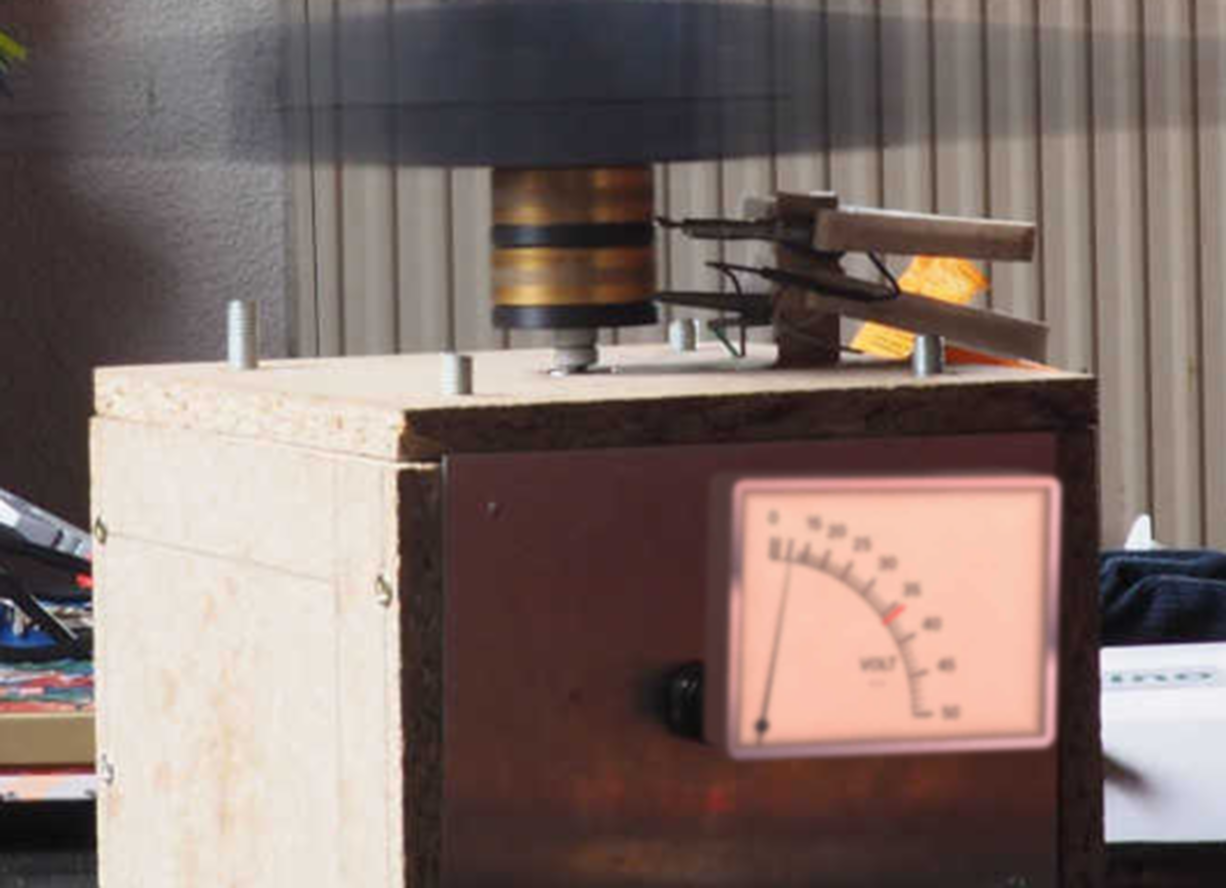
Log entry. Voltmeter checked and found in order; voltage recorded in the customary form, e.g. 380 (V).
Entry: 10 (V)
